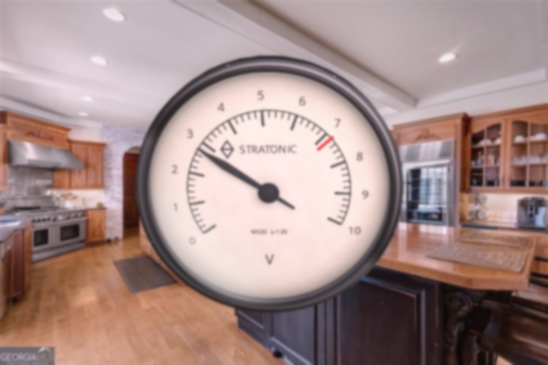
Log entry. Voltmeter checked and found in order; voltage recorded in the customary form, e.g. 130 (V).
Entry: 2.8 (V)
